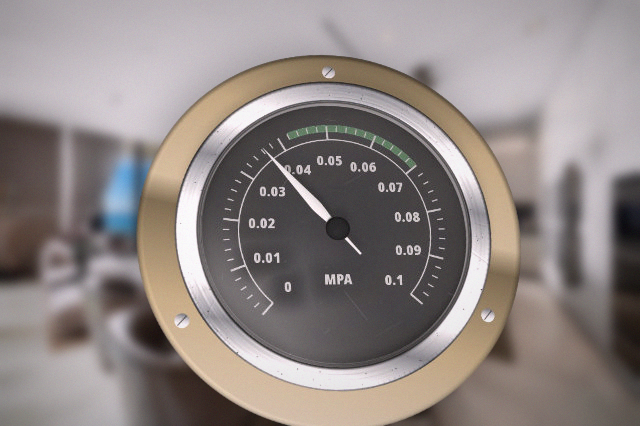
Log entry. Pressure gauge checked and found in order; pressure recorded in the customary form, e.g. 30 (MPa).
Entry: 0.036 (MPa)
